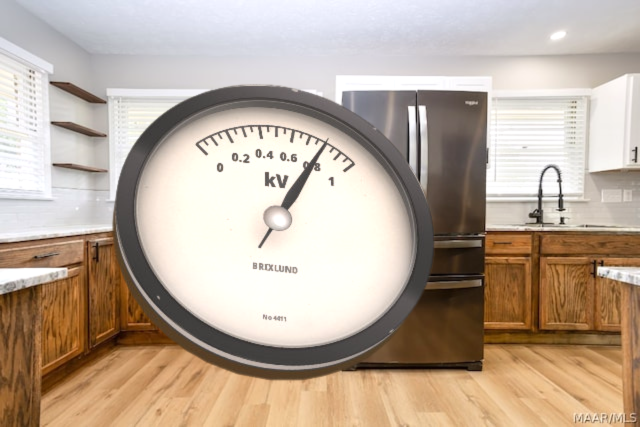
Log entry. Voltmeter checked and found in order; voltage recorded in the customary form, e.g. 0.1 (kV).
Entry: 0.8 (kV)
